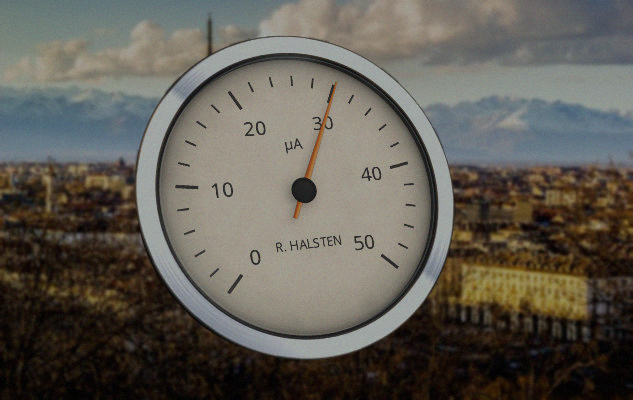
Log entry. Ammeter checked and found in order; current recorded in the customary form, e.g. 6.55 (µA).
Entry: 30 (µA)
